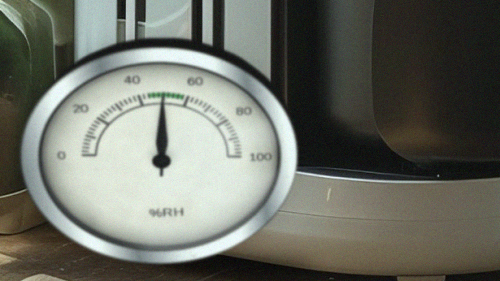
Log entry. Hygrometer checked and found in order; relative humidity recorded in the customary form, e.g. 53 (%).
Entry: 50 (%)
